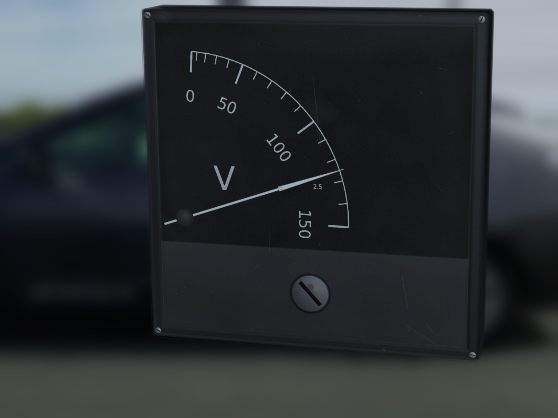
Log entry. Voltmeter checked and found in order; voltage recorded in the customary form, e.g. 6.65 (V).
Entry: 125 (V)
